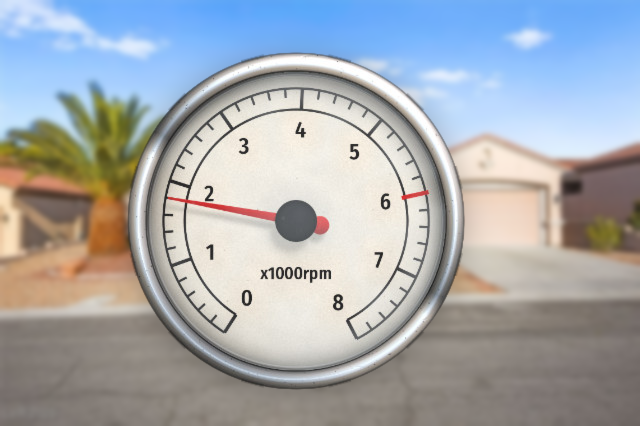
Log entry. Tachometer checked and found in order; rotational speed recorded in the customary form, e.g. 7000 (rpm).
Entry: 1800 (rpm)
